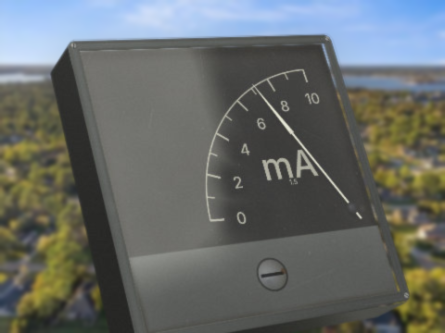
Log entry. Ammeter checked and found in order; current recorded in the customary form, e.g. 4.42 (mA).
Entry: 7 (mA)
